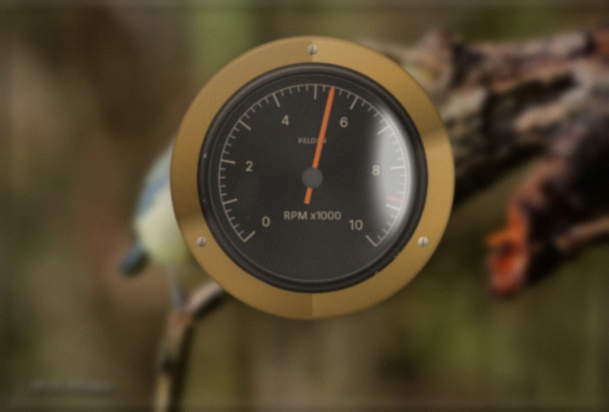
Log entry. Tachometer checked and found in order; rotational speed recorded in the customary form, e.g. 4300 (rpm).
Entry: 5400 (rpm)
